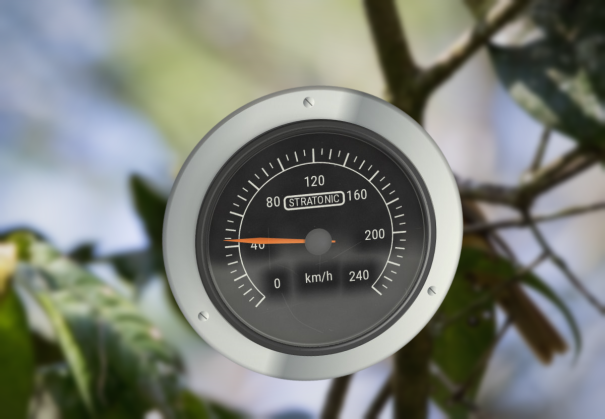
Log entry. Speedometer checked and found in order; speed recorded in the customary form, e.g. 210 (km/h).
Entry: 45 (km/h)
